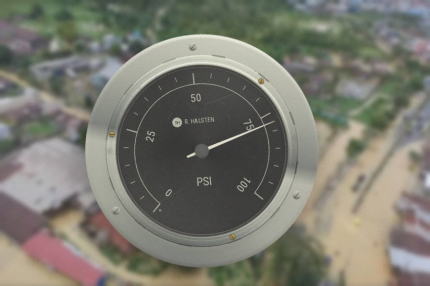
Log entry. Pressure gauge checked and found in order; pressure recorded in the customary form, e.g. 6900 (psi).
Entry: 77.5 (psi)
